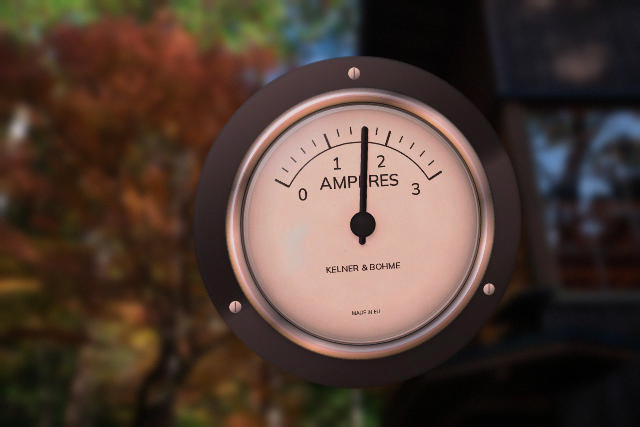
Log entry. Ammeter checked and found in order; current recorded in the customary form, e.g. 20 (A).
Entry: 1.6 (A)
